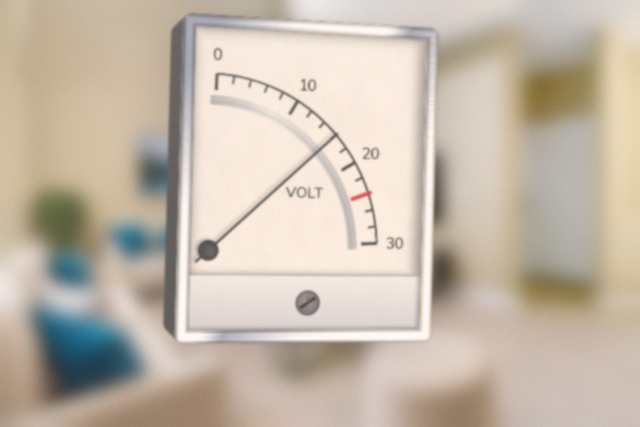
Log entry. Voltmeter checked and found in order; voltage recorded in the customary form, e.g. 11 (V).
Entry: 16 (V)
